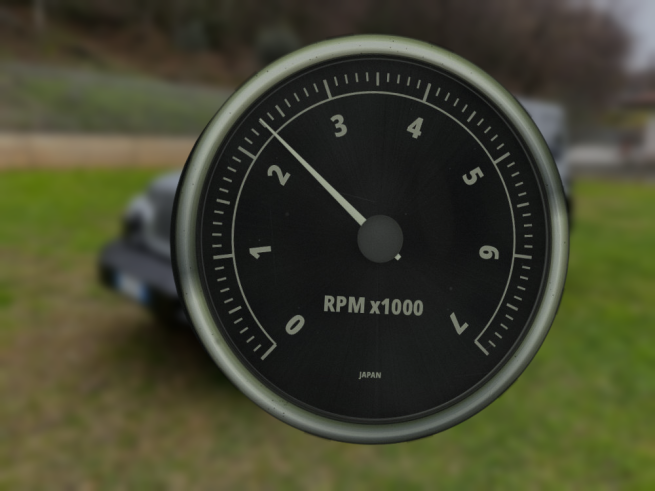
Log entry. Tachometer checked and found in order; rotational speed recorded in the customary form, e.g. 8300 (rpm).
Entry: 2300 (rpm)
